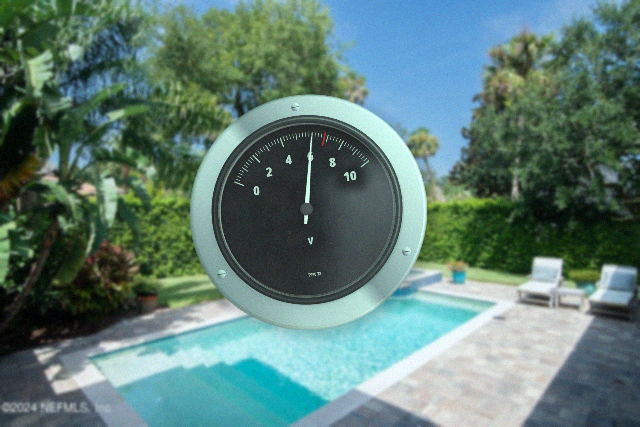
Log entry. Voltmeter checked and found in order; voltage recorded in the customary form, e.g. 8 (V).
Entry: 6 (V)
